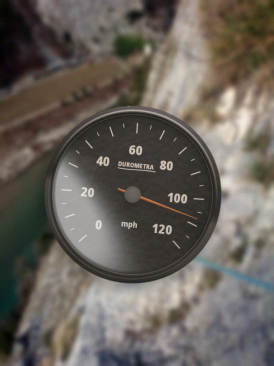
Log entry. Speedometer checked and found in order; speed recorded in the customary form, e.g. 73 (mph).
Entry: 107.5 (mph)
